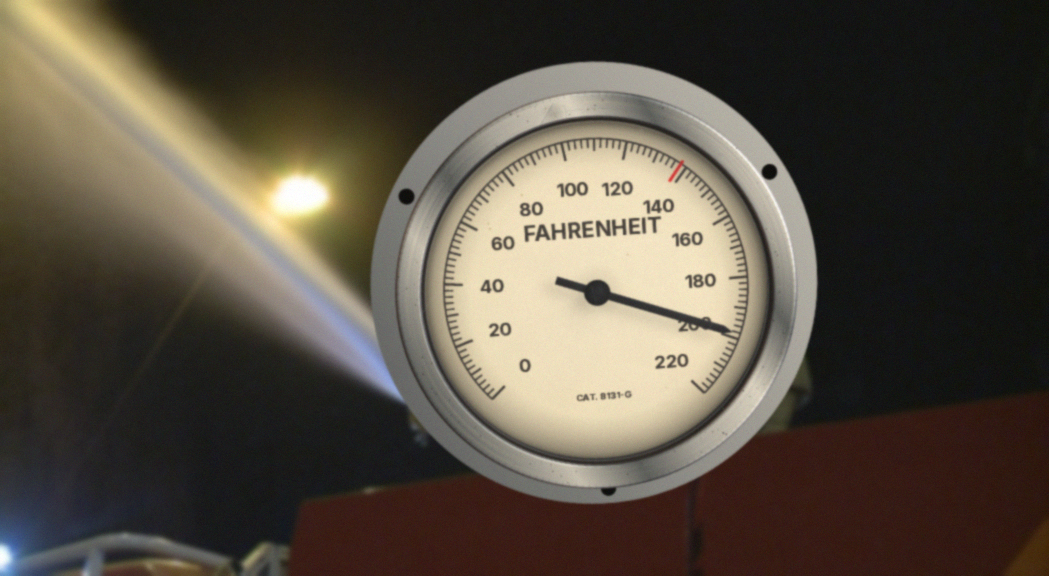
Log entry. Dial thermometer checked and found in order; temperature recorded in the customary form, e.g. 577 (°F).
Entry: 198 (°F)
